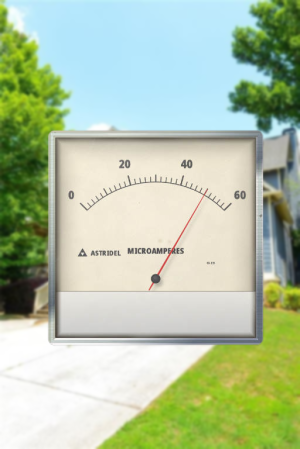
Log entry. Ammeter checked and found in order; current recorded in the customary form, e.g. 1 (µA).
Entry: 50 (µA)
